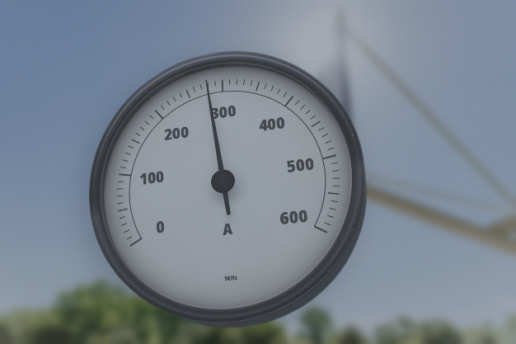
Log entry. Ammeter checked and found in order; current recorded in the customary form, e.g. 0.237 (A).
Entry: 280 (A)
